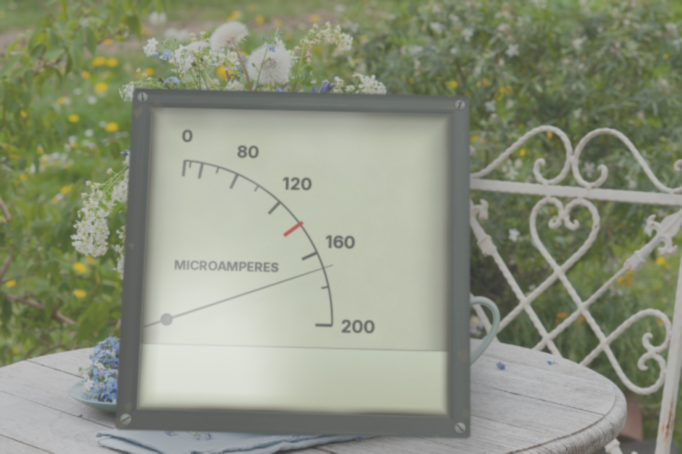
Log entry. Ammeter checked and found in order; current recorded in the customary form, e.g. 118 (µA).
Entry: 170 (µA)
